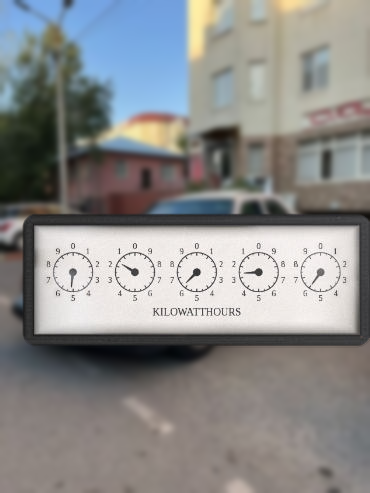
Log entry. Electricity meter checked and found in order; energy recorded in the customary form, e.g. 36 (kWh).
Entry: 51626 (kWh)
